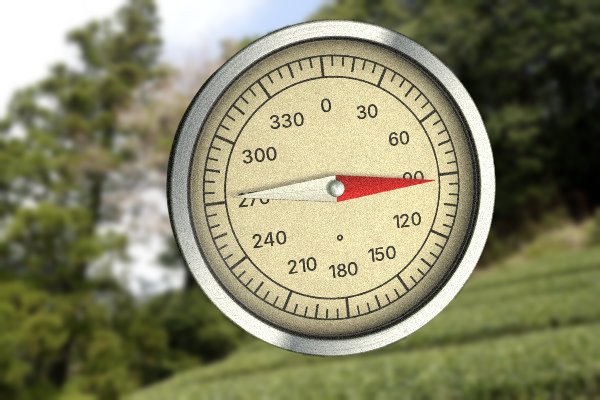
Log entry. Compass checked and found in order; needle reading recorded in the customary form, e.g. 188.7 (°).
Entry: 92.5 (°)
